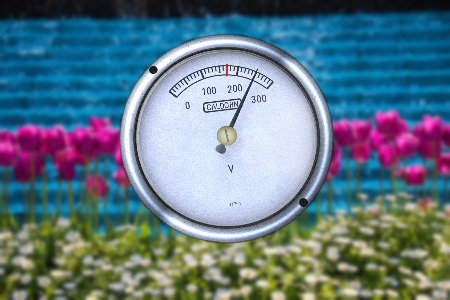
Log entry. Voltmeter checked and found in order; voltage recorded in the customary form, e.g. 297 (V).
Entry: 250 (V)
